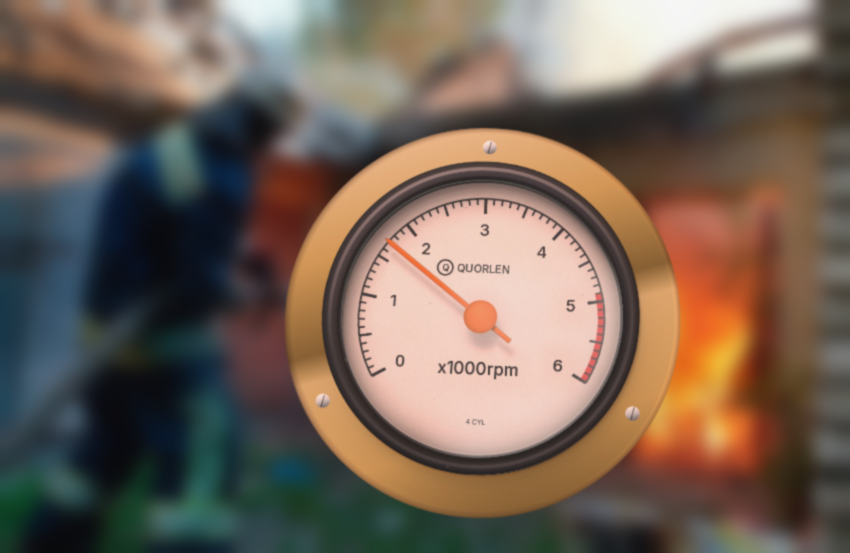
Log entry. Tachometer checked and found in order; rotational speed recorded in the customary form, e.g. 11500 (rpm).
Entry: 1700 (rpm)
